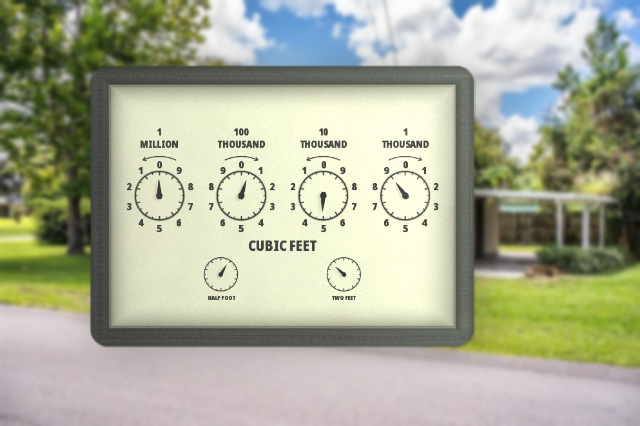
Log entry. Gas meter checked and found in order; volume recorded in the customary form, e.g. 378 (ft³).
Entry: 4900 (ft³)
